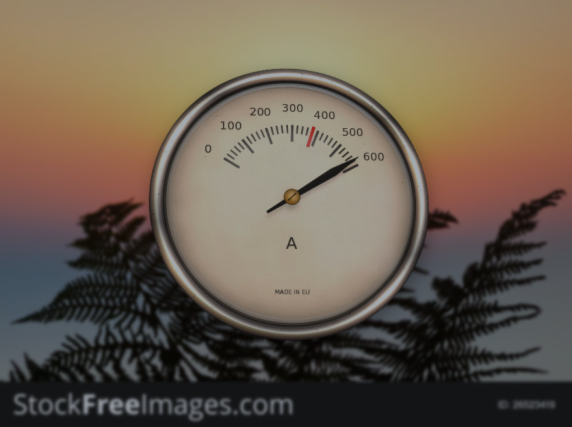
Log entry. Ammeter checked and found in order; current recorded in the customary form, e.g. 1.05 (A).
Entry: 580 (A)
